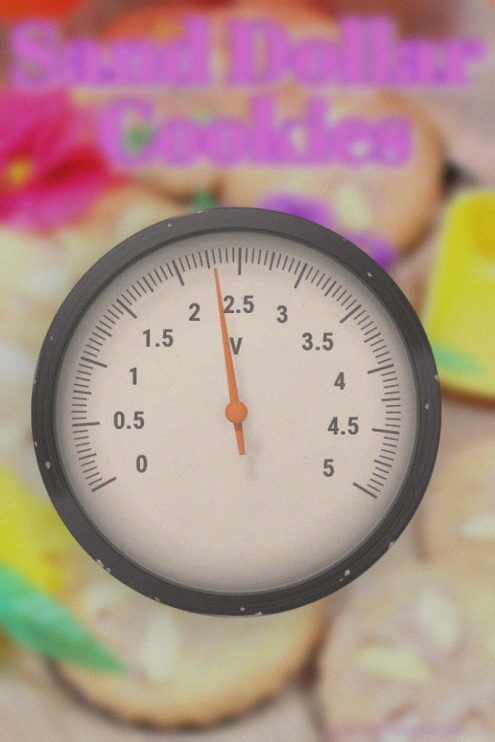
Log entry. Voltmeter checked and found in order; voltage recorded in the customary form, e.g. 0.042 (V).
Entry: 2.3 (V)
